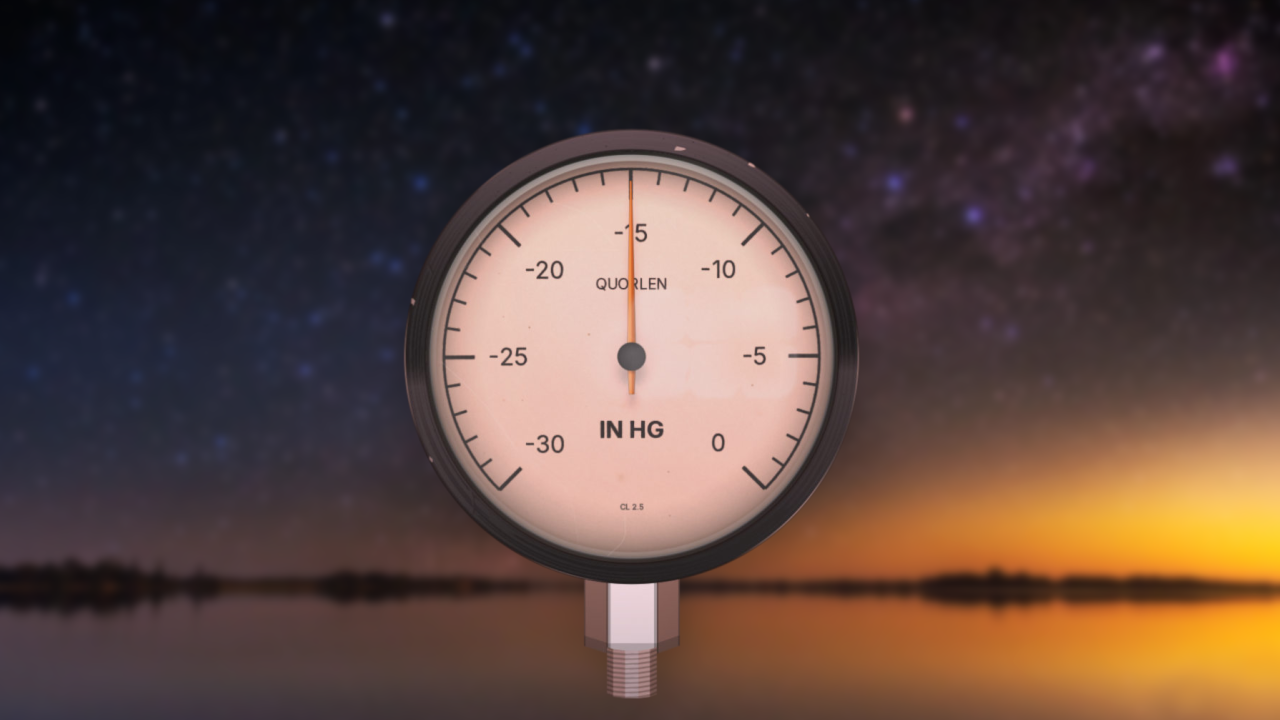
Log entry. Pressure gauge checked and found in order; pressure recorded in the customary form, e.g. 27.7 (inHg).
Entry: -15 (inHg)
